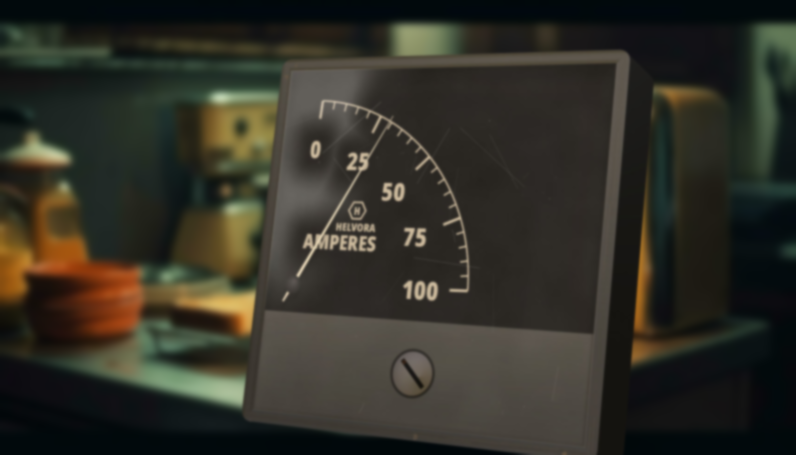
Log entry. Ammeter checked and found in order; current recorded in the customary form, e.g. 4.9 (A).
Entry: 30 (A)
